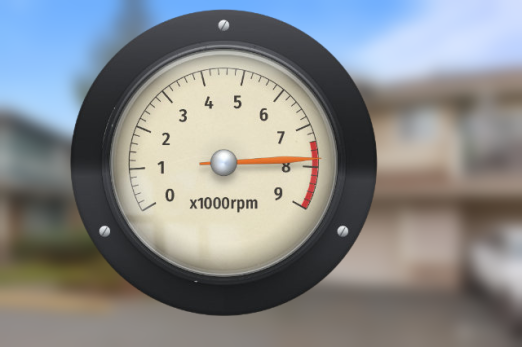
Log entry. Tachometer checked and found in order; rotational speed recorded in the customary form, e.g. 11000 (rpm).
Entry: 7800 (rpm)
